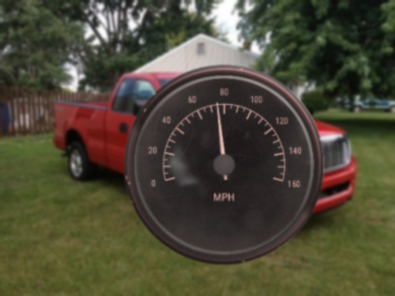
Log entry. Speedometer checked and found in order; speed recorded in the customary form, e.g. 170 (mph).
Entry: 75 (mph)
